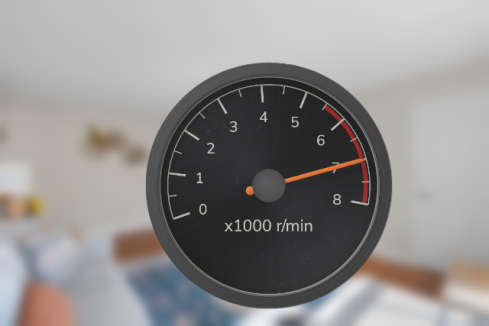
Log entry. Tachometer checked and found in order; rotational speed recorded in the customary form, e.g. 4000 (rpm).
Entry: 7000 (rpm)
